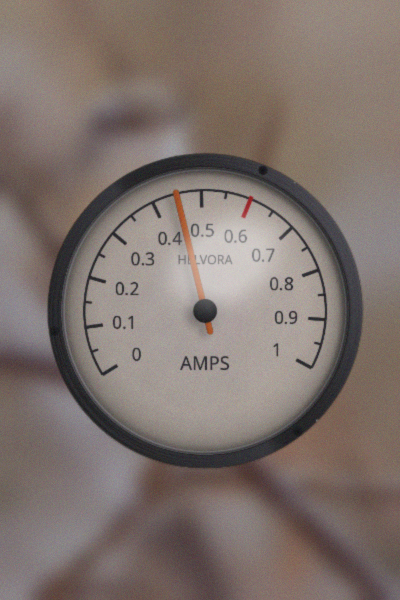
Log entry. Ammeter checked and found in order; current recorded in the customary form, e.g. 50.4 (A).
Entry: 0.45 (A)
